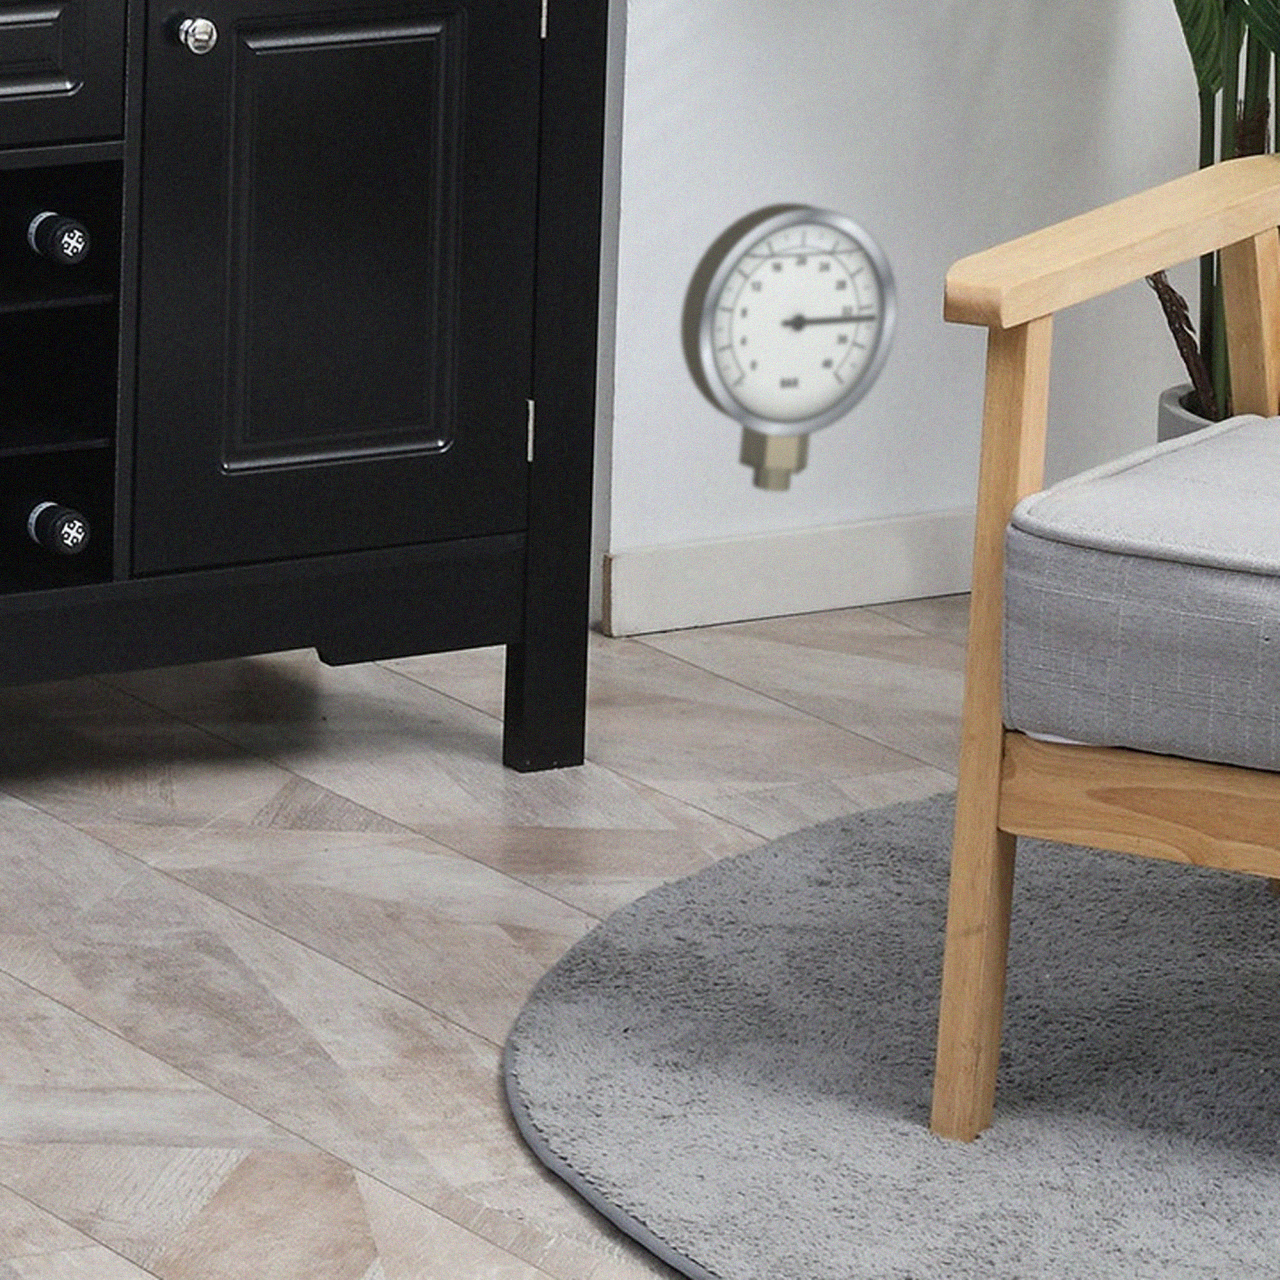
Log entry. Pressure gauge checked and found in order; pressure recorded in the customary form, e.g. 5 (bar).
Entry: 33 (bar)
